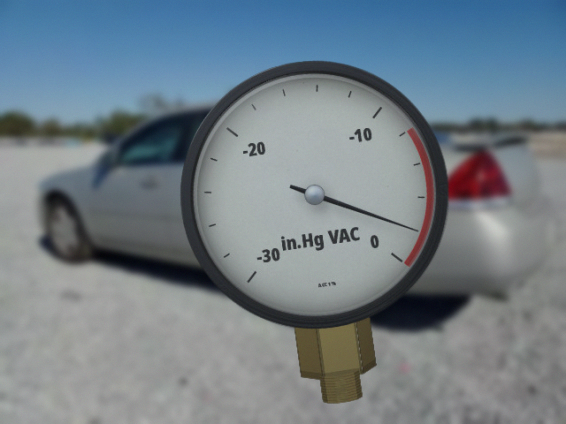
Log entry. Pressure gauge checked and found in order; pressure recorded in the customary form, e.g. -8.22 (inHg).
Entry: -2 (inHg)
